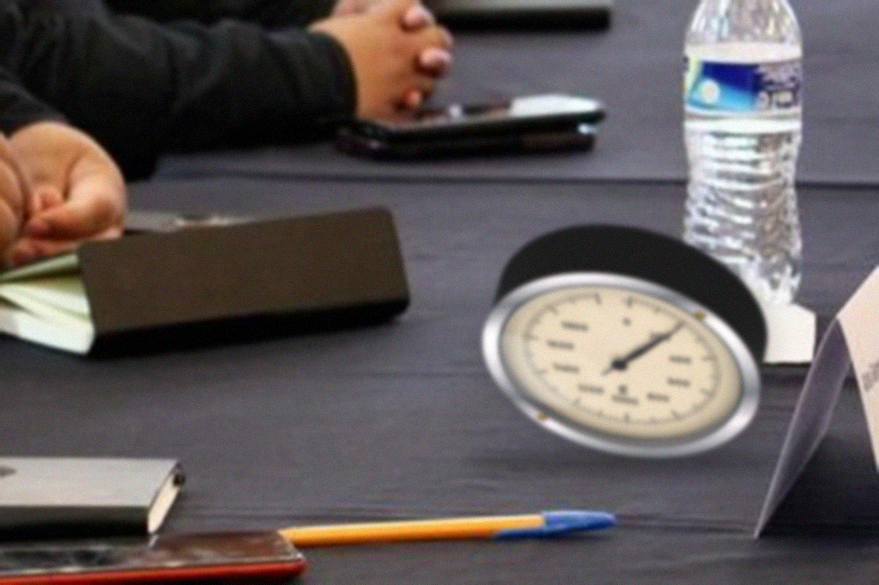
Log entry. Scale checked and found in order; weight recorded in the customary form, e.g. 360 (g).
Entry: 200 (g)
